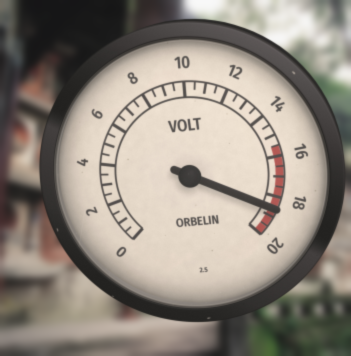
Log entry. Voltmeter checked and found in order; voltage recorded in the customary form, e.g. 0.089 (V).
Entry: 18.5 (V)
